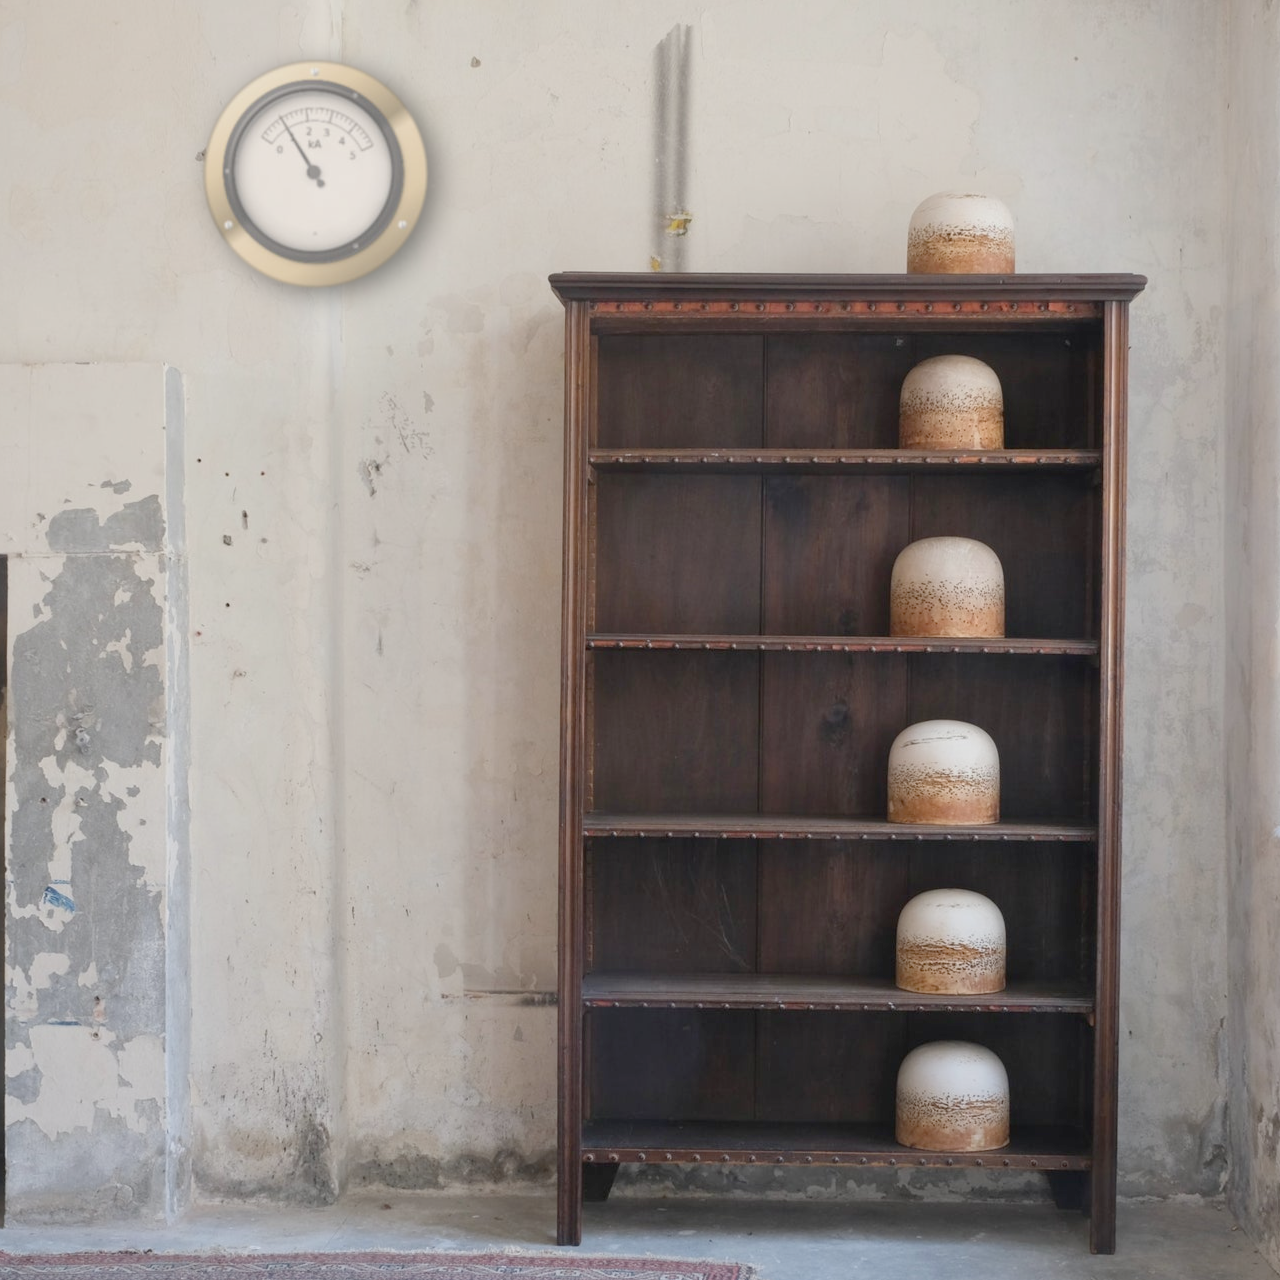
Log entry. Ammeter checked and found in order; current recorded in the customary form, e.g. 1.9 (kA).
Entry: 1 (kA)
